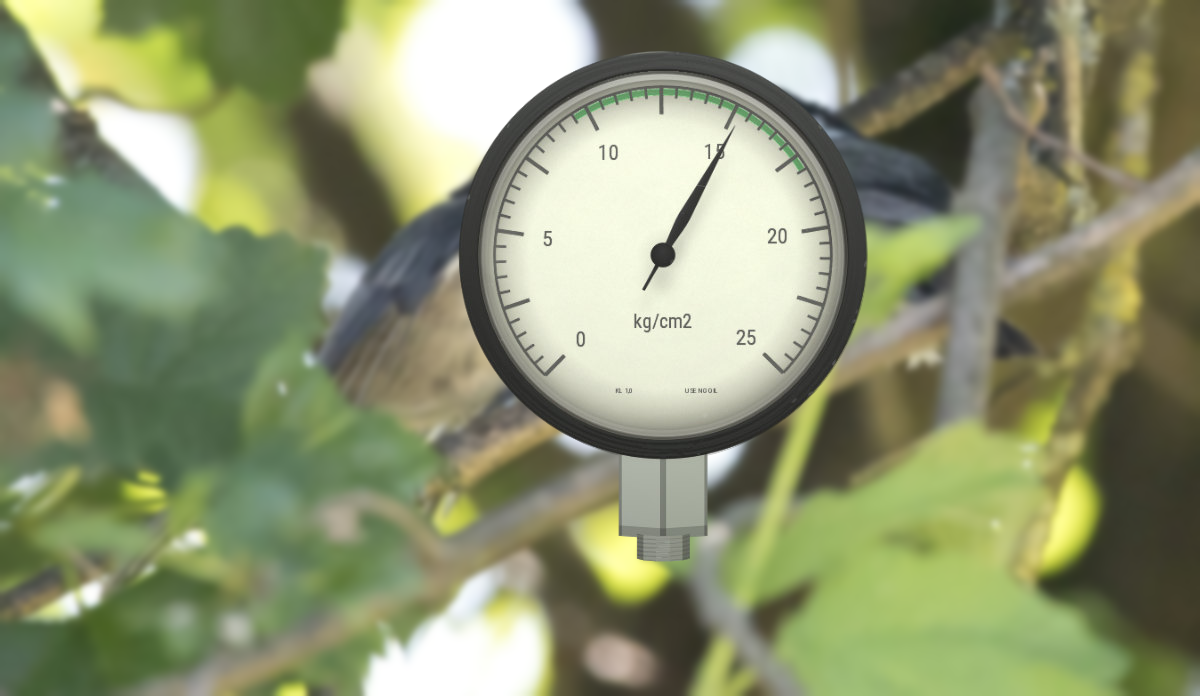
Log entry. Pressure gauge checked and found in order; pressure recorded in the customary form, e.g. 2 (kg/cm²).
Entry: 15.25 (kg/cm²)
